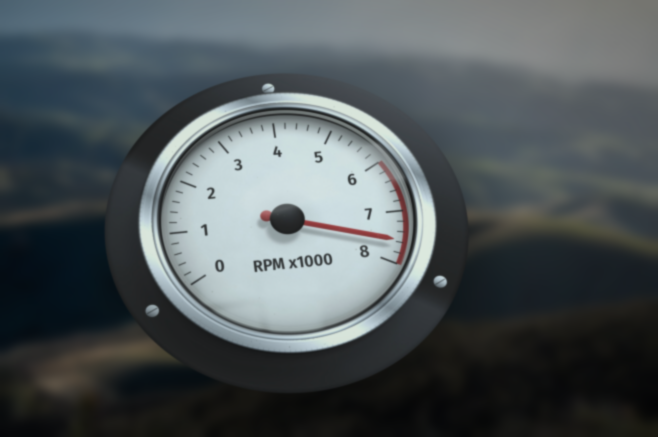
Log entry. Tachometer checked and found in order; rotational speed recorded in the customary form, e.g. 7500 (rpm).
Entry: 7600 (rpm)
